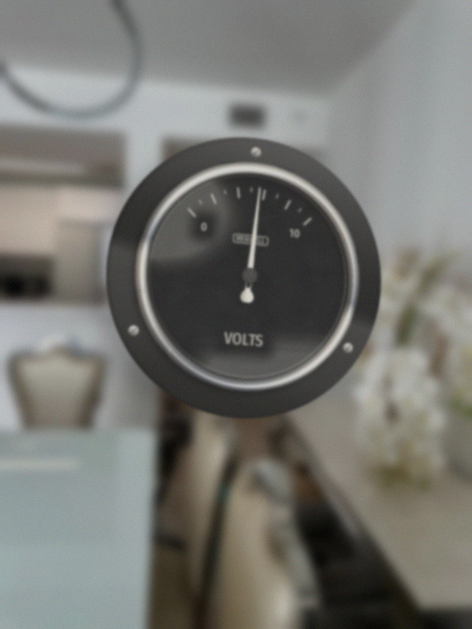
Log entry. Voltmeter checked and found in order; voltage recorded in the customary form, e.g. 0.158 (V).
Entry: 5.5 (V)
